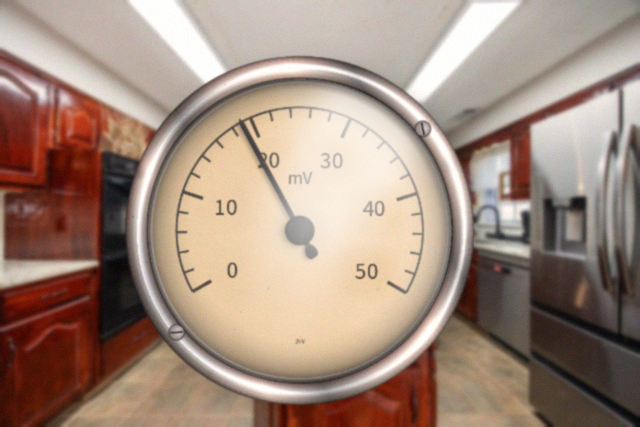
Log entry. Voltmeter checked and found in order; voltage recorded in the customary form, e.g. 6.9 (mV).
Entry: 19 (mV)
